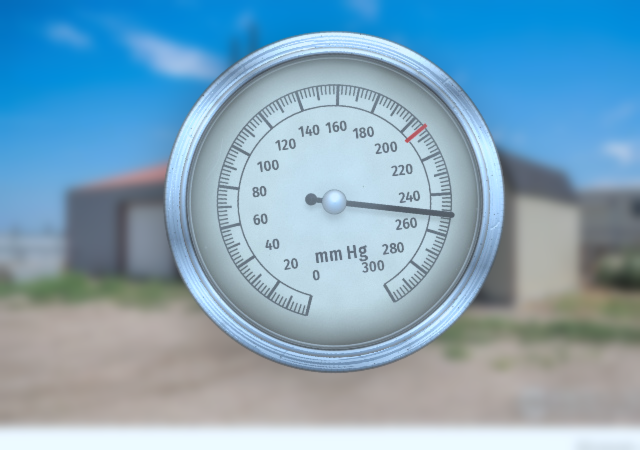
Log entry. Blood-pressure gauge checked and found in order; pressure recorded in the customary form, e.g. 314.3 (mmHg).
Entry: 250 (mmHg)
